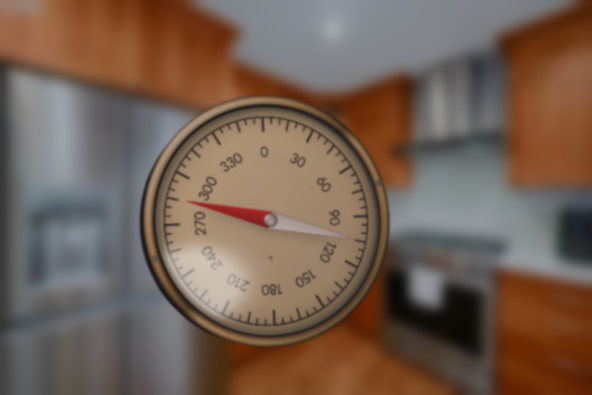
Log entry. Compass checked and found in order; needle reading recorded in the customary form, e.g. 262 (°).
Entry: 285 (°)
